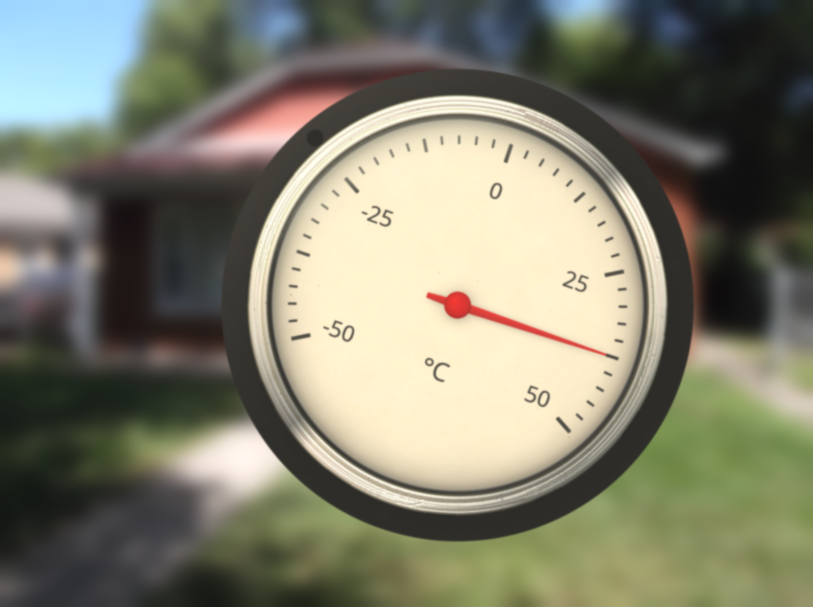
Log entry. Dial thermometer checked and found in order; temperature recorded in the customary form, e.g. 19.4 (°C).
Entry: 37.5 (°C)
